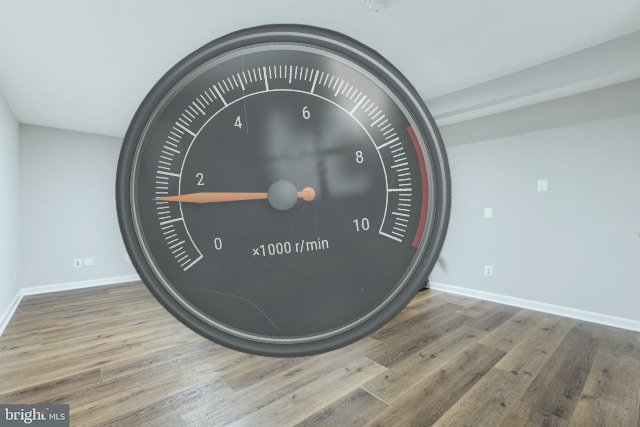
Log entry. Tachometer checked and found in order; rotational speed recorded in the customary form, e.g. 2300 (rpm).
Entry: 1500 (rpm)
